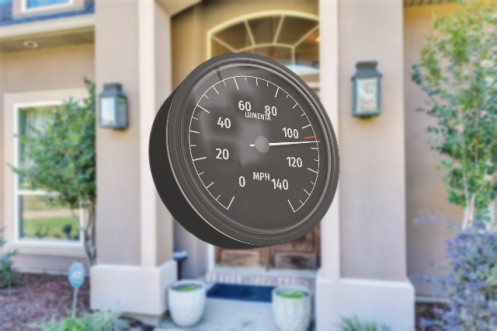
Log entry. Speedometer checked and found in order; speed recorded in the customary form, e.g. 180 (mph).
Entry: 107.5 (mph)
